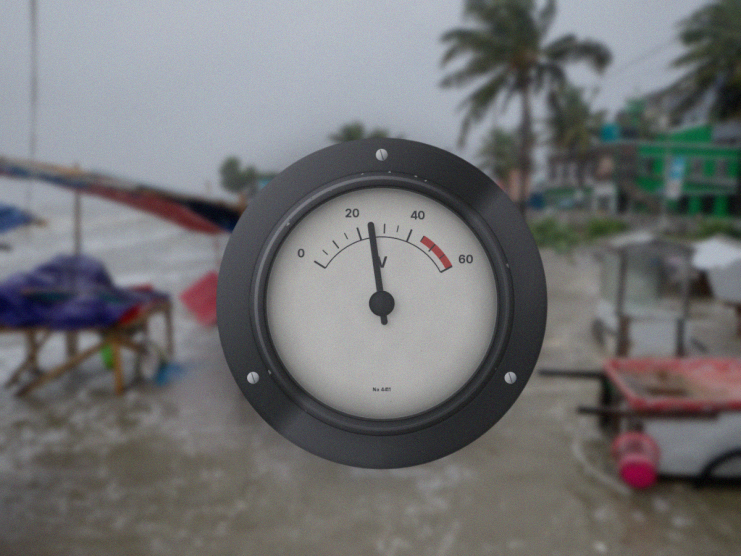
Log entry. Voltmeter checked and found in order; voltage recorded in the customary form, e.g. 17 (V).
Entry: 25 (V)
